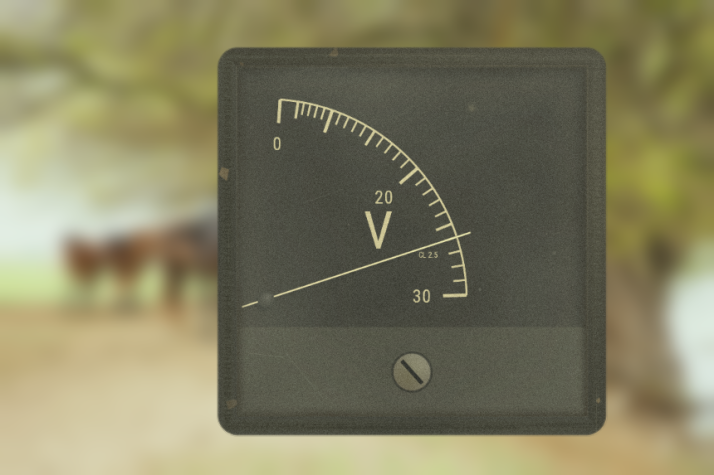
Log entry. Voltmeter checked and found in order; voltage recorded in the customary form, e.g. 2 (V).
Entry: 26 (V)
